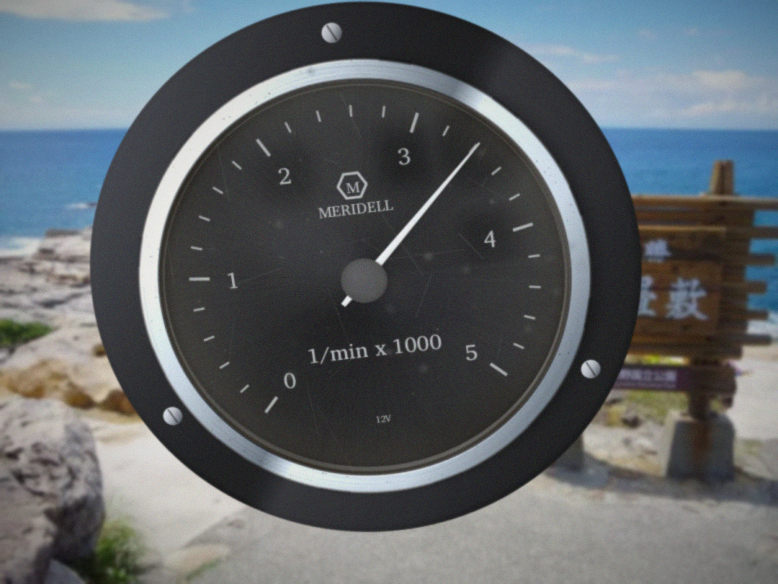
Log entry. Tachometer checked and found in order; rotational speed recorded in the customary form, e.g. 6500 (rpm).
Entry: 3400 (rpm)
